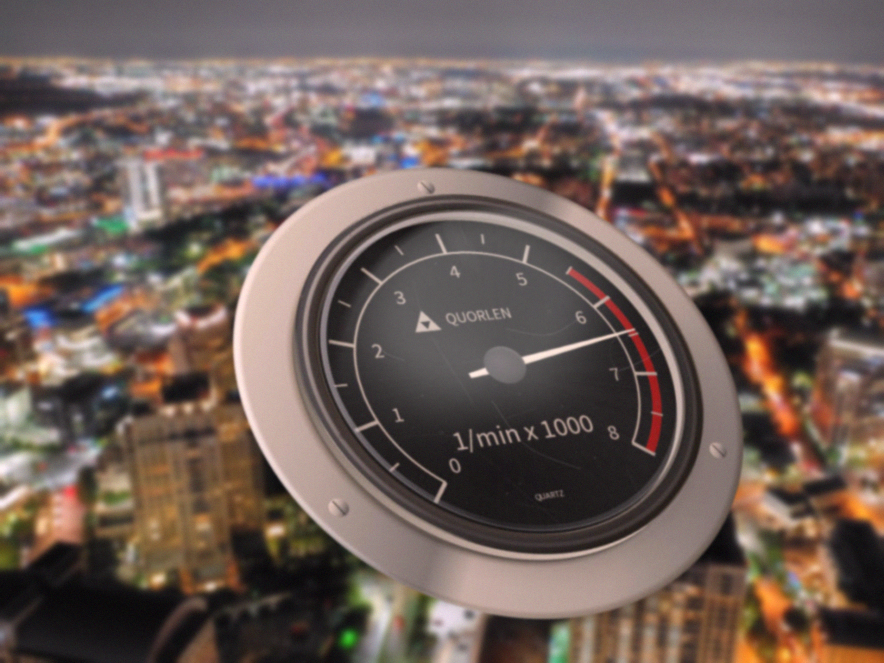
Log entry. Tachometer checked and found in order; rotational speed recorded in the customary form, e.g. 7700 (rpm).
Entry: 6500 (rpm)
